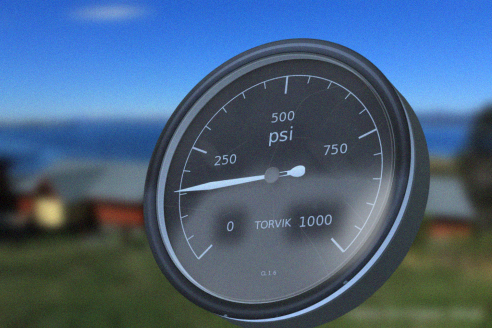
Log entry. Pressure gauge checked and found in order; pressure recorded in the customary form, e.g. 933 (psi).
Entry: 150 (psi)
